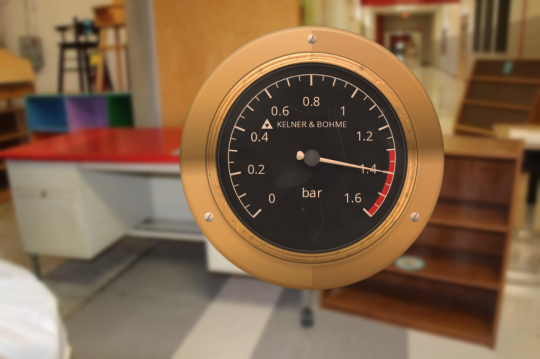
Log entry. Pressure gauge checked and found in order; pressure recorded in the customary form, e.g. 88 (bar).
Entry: 1.4 (bar)
